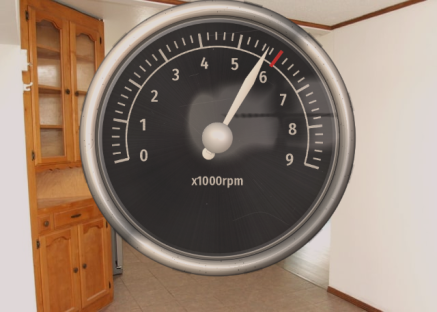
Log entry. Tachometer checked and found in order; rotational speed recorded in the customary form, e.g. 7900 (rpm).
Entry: 5700 (rpm)
